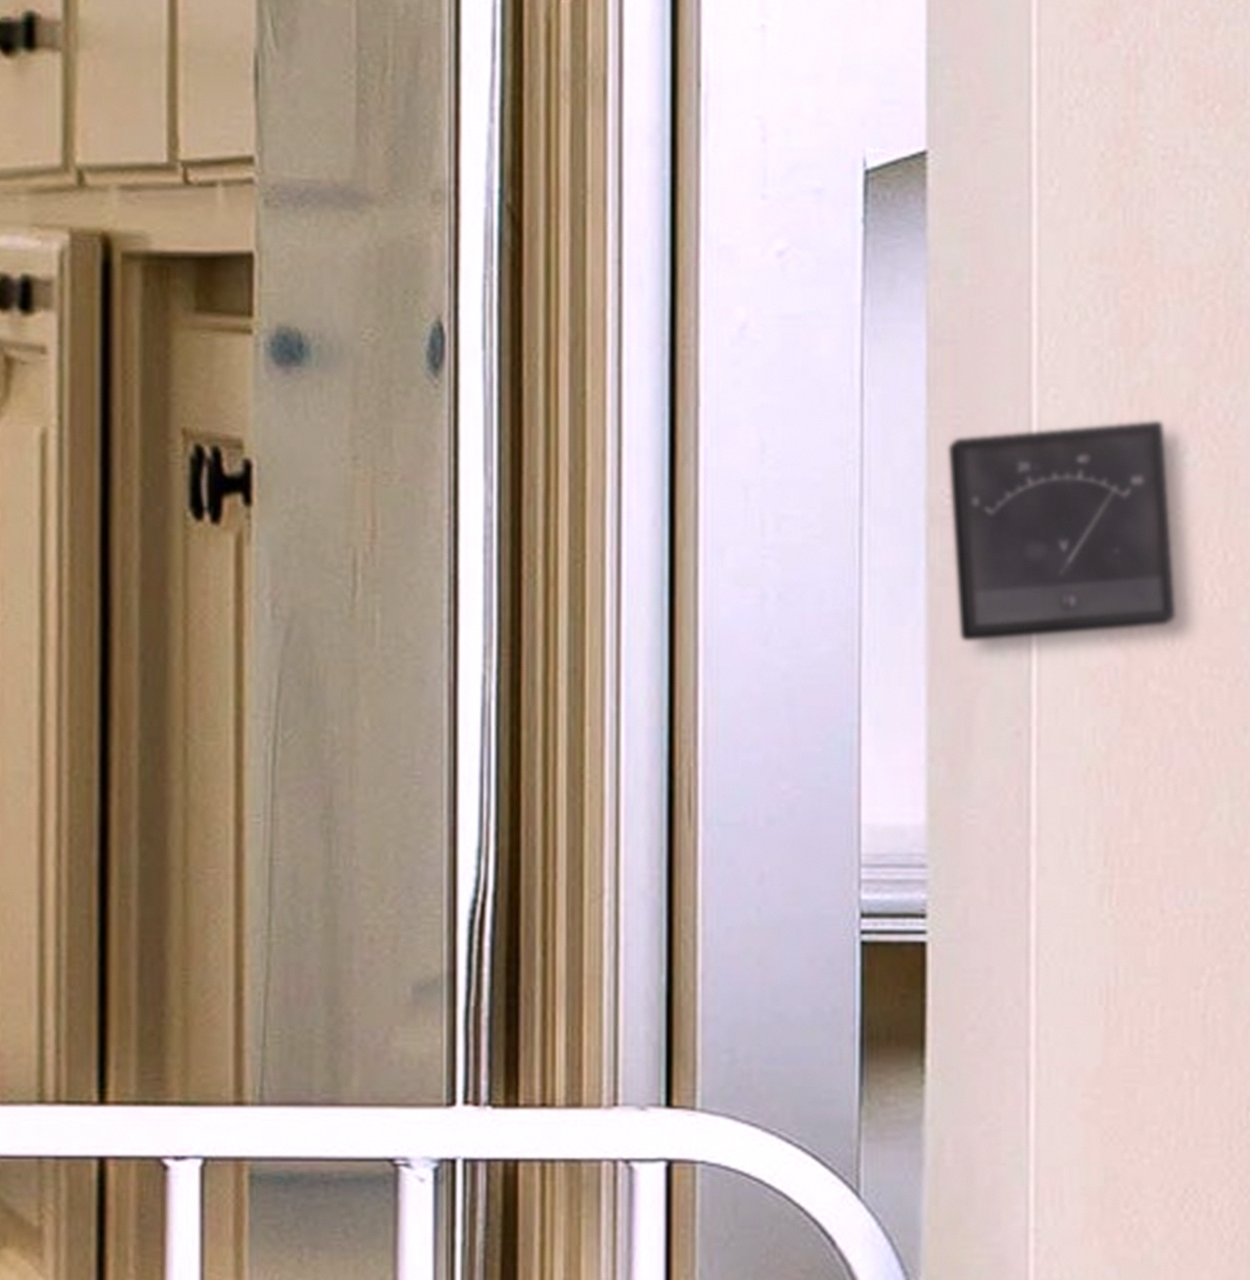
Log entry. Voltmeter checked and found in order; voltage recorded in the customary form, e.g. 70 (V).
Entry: 55 (V)
